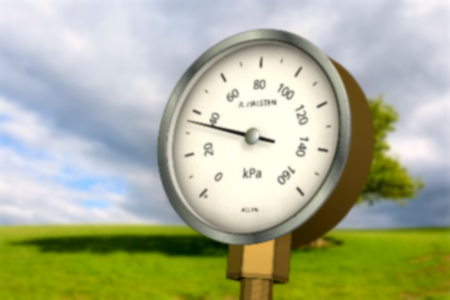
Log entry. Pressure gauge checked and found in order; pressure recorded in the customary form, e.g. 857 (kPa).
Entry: 35 (kPa)
